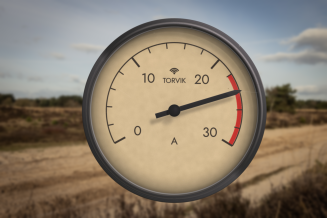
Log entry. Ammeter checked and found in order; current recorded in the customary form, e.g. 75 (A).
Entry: 24 (A)
